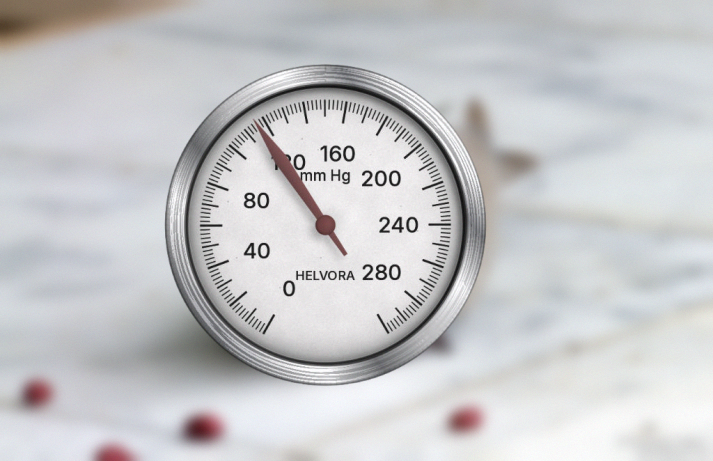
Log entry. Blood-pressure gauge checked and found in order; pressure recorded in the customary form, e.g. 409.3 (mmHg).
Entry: 116 (mmHg)
